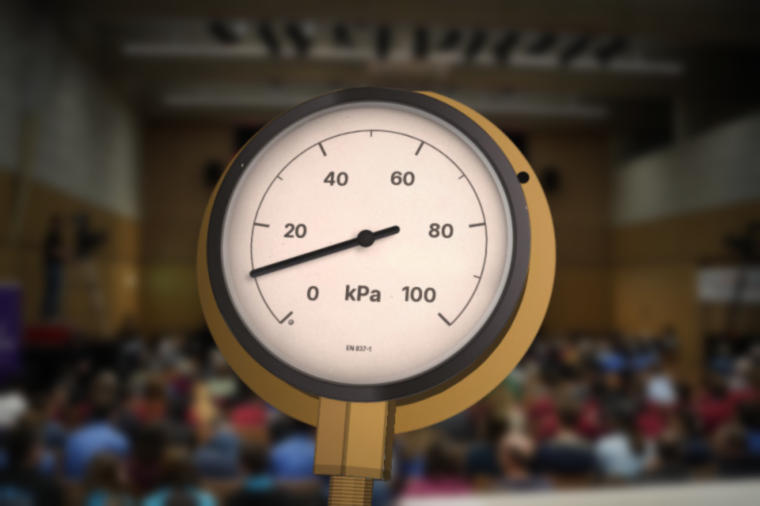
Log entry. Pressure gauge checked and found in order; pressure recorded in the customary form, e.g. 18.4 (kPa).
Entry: 10 (kPa)
